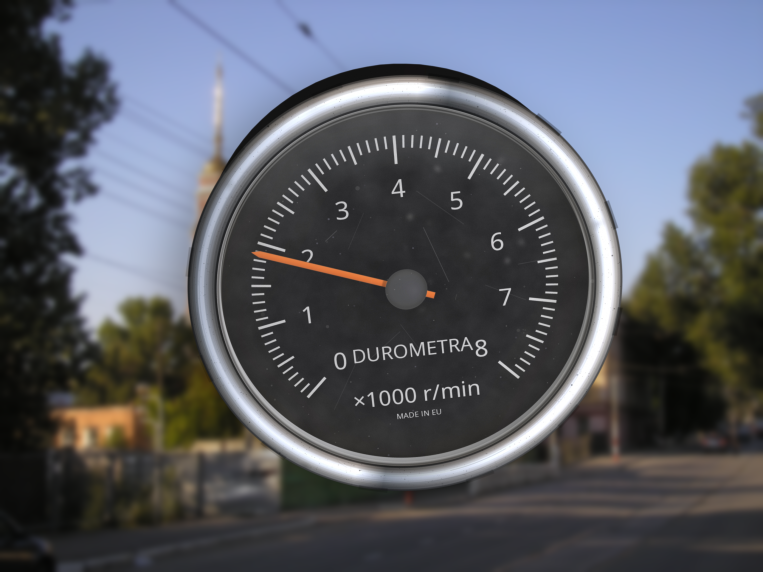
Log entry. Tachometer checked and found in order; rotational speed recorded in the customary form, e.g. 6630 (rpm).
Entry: 1900 (rpm)
